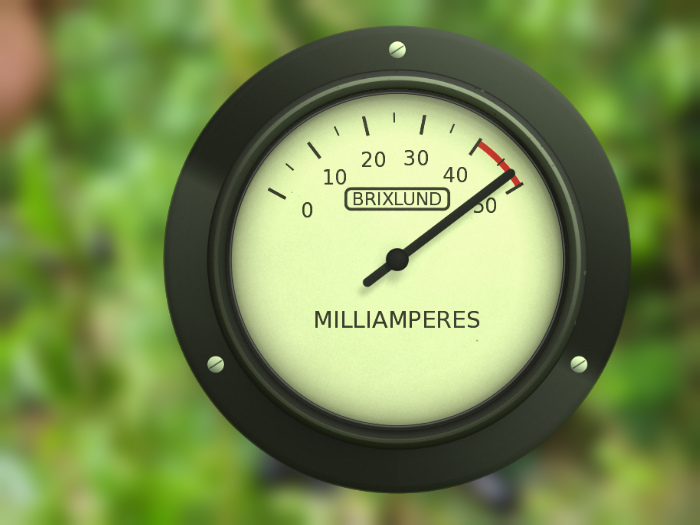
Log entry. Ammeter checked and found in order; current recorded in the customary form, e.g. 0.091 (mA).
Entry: 47.5 (mA)
